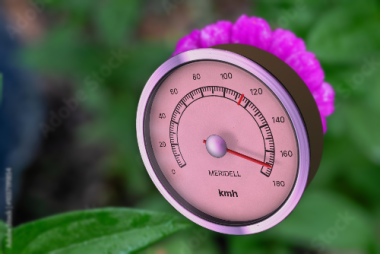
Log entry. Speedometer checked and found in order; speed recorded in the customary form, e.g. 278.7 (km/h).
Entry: 170 (km/h)
